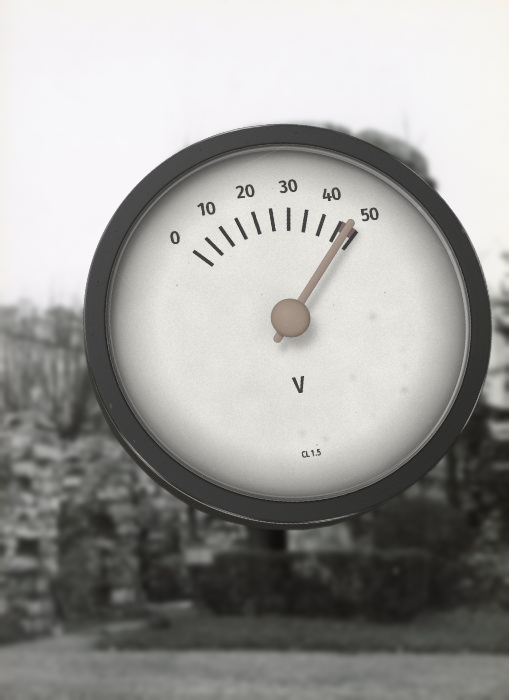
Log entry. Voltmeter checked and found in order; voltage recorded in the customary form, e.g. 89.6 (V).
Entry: 47.5 (V)
